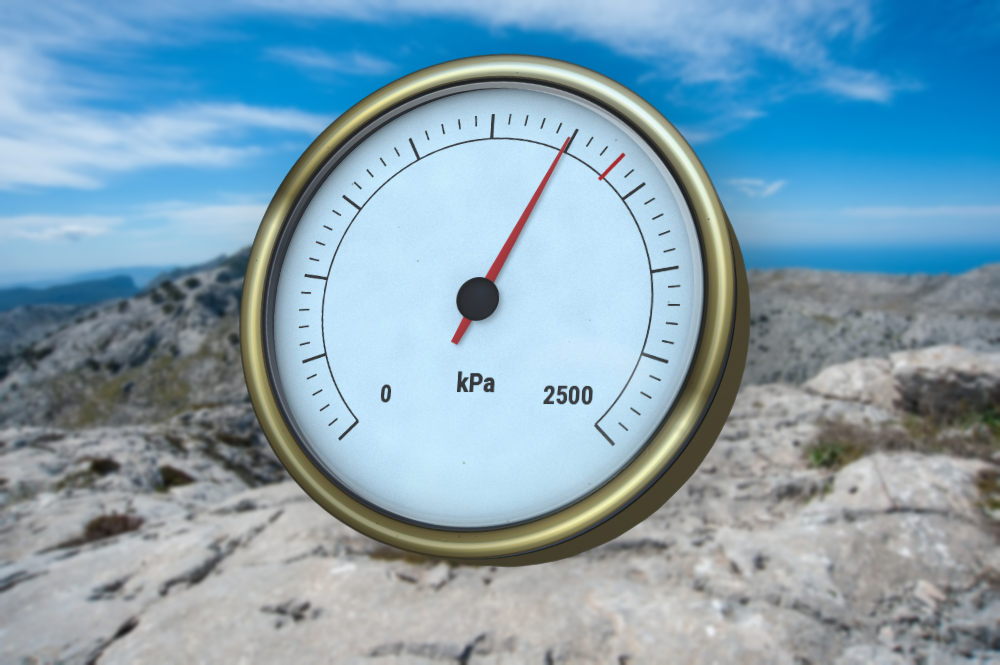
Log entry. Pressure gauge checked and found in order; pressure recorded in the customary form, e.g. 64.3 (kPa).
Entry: 1500 (kPa)
